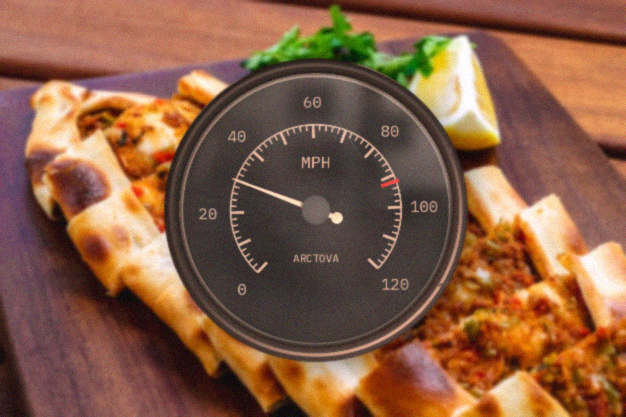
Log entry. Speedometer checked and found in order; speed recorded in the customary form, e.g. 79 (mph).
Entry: 30 (mph)
